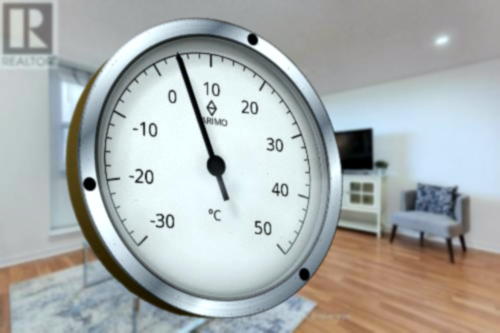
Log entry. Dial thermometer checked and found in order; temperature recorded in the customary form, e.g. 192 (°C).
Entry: 4 (°C)
